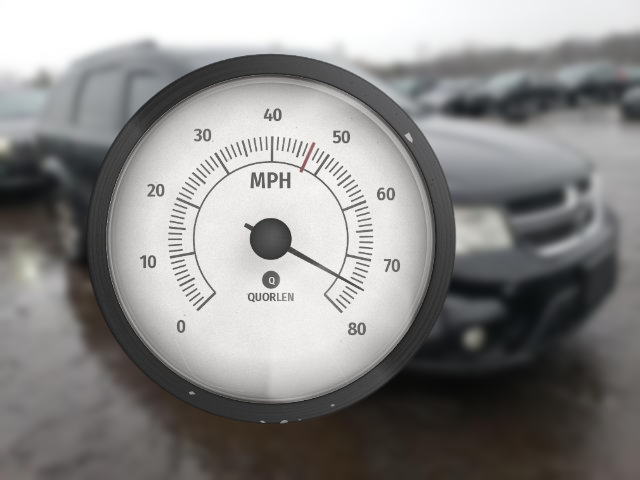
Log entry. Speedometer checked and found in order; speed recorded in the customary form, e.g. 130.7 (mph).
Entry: 75 (mph)
